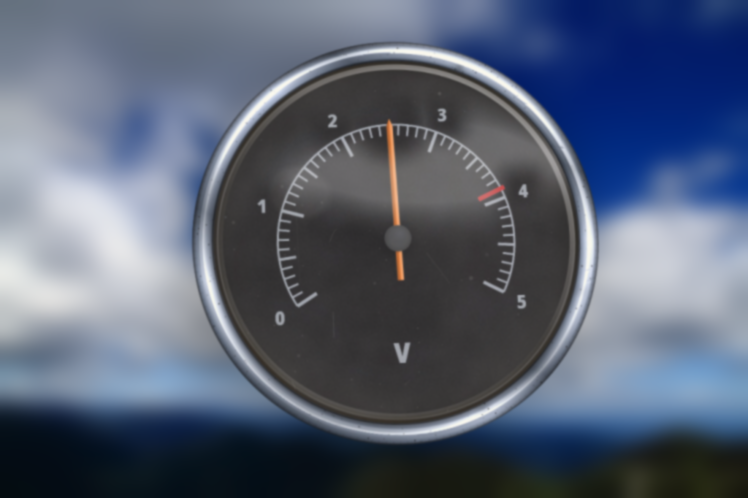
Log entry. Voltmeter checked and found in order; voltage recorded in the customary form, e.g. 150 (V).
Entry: 2.5 (V)
